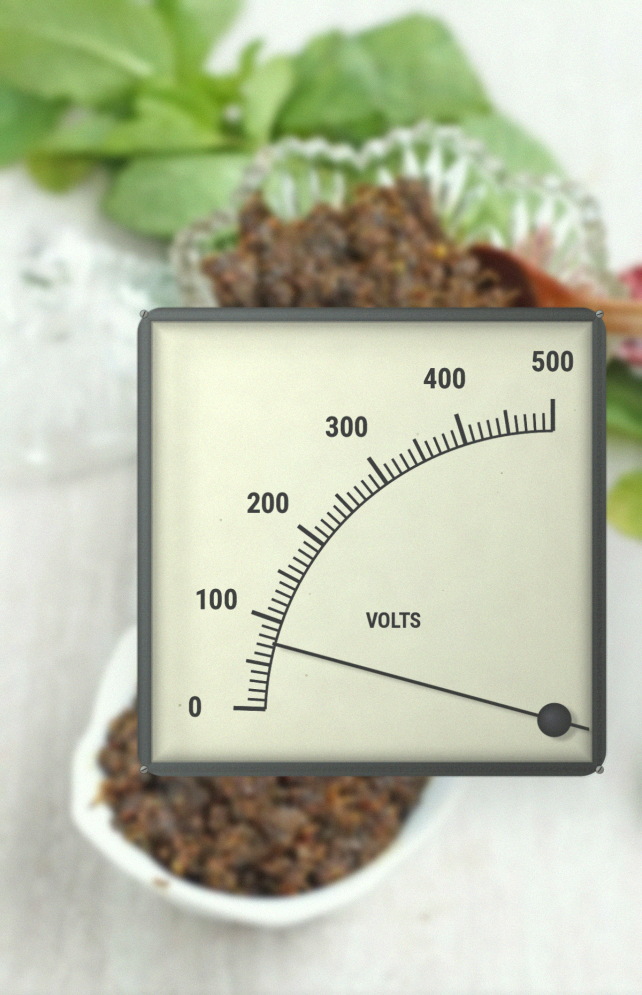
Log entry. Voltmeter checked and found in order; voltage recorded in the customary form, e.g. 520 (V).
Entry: 75 (V)
